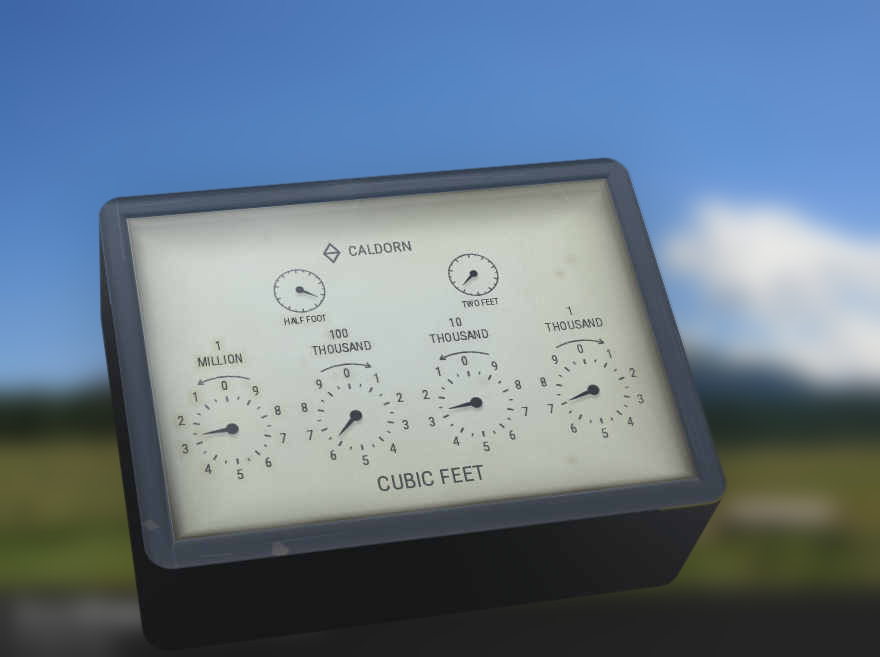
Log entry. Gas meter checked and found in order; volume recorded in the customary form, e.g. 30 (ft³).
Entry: 262700 (ft³)
